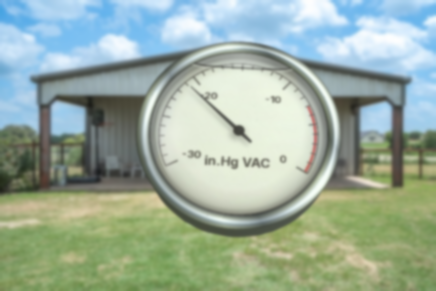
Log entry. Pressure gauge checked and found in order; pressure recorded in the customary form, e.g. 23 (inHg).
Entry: -21 (inHg)
